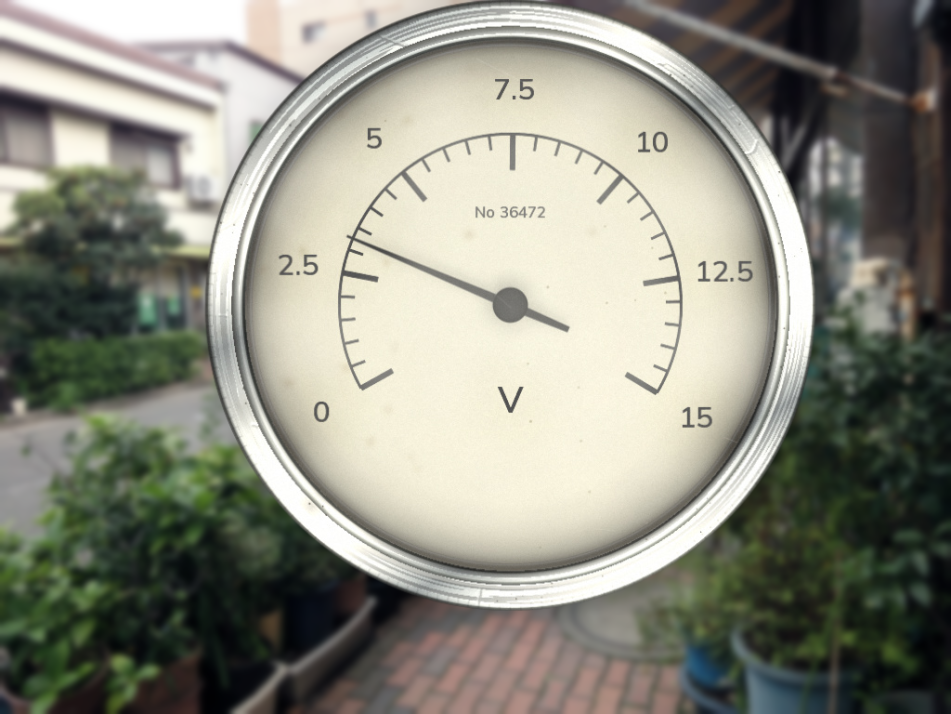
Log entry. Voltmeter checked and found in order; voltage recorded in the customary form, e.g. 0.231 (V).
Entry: 3.25 (V)
